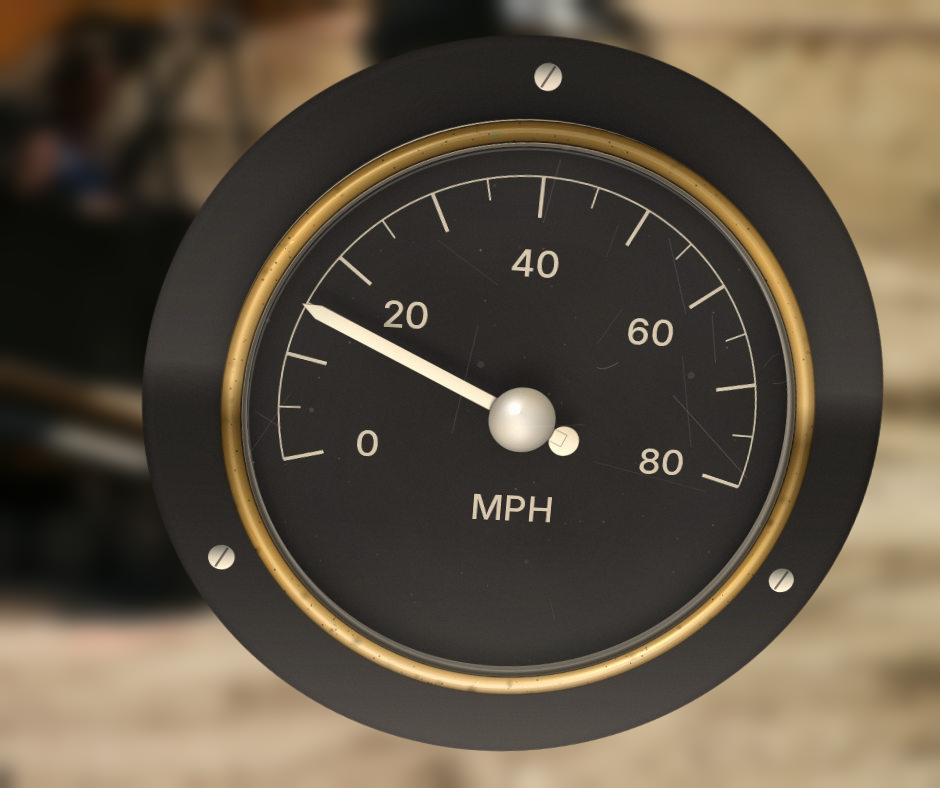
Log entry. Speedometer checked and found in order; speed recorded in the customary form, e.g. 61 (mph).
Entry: 15 (mph)
